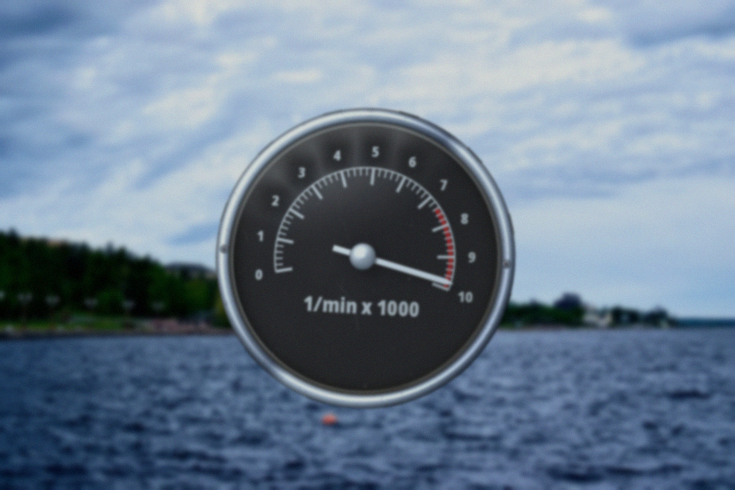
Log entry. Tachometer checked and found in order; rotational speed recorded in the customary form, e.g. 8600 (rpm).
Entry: 9800 (rpm)
